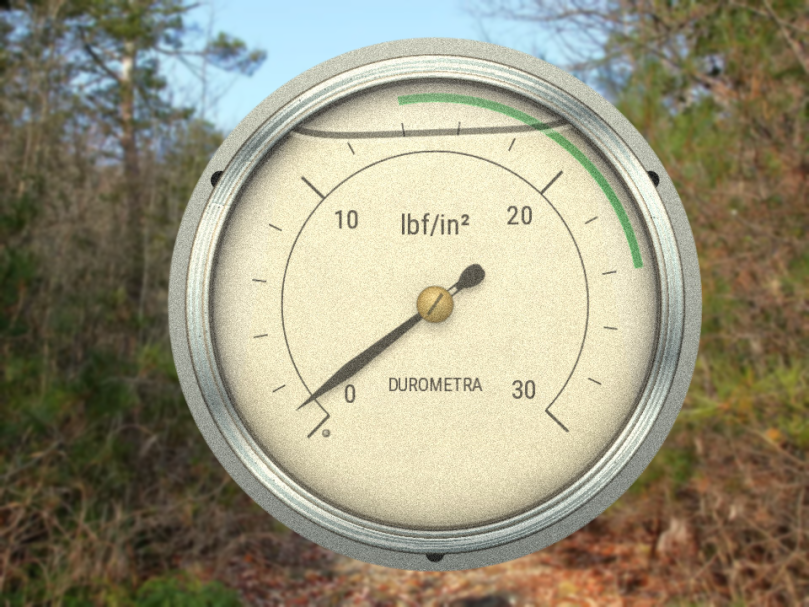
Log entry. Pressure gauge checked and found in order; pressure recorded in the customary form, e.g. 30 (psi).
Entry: 1 (psi)
